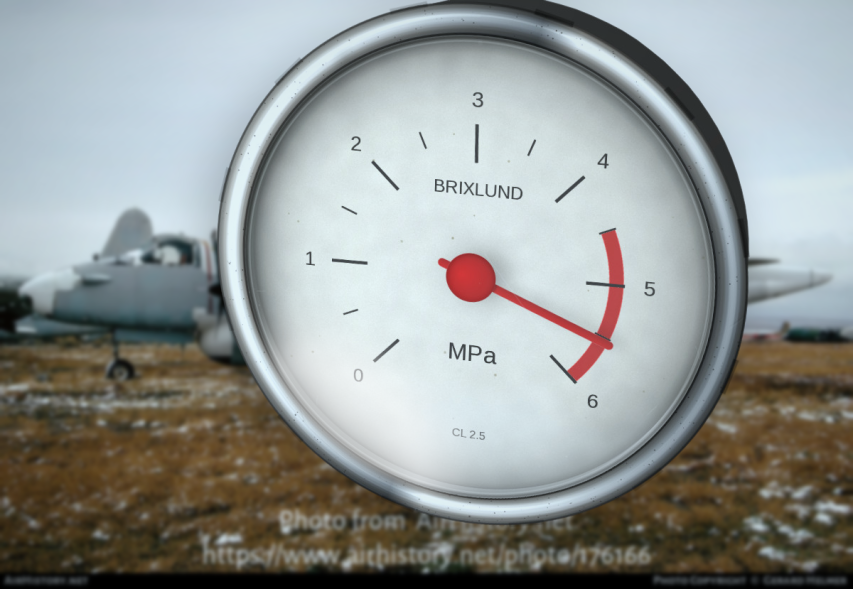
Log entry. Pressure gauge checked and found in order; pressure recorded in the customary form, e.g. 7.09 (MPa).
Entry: 5.5 (MPa)
